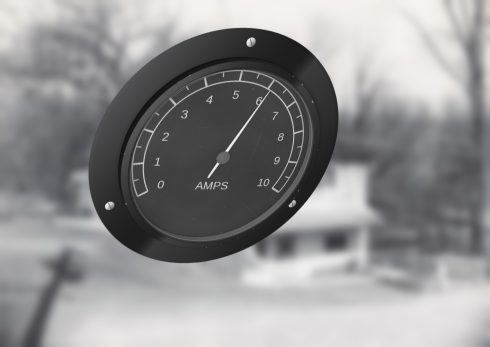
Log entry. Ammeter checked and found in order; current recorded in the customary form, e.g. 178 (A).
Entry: 6 (A)
